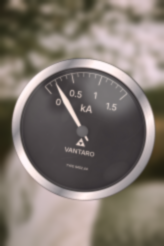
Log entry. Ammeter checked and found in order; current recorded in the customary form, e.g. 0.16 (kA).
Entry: 0.2 (kA)
